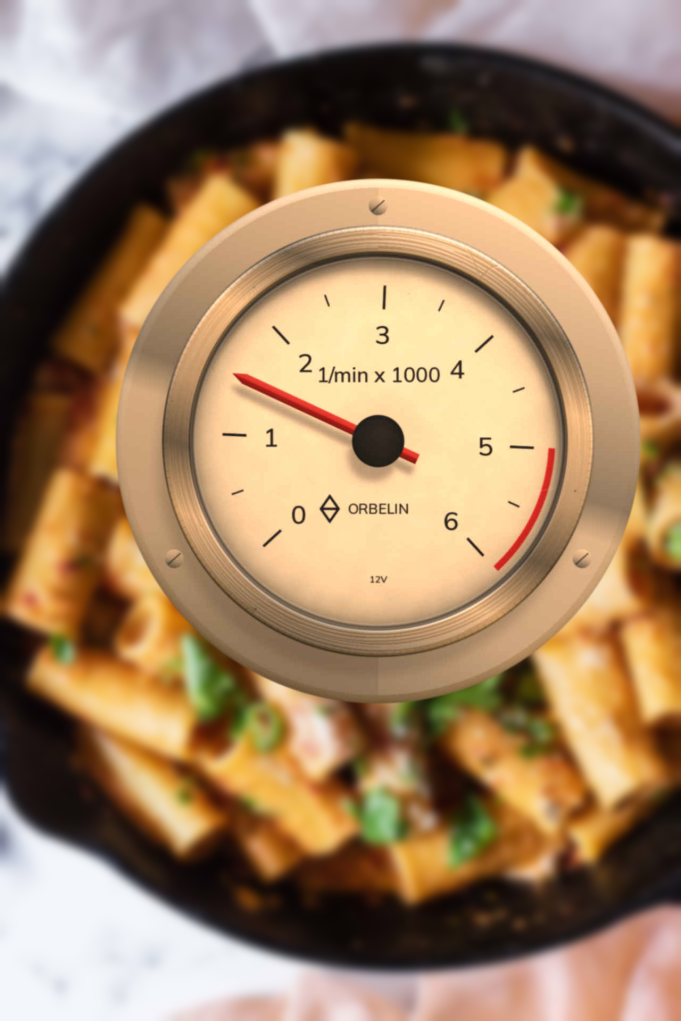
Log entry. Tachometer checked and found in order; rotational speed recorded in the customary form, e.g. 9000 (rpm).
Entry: 1500 (rpm)
